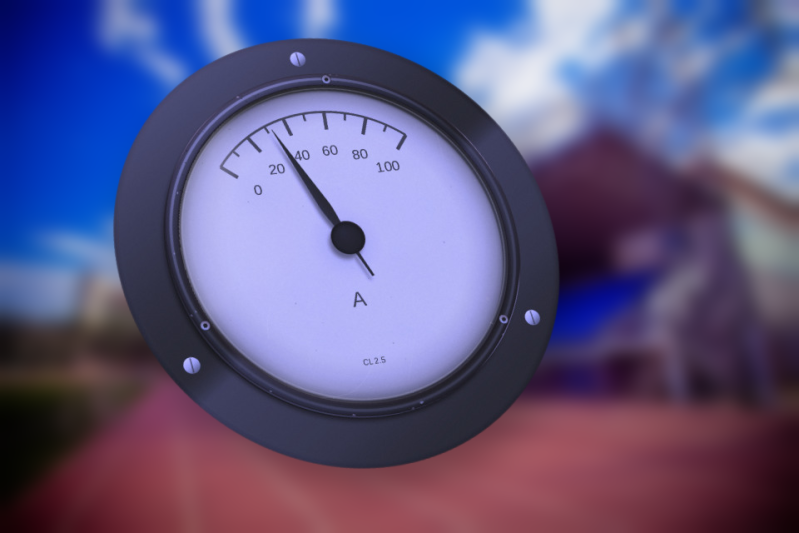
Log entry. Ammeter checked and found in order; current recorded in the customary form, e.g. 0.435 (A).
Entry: 30 (A)
